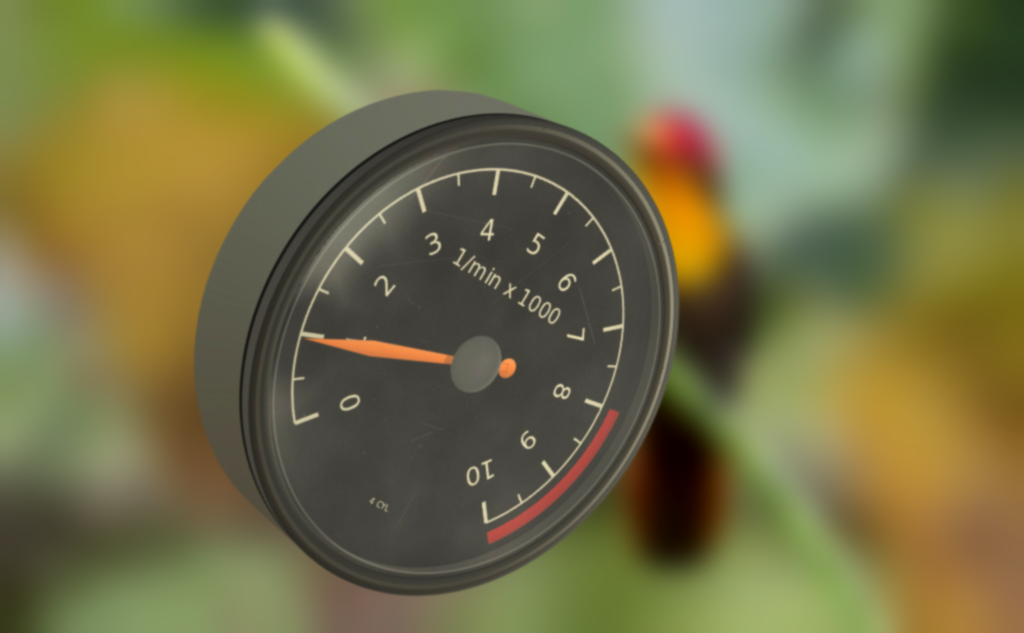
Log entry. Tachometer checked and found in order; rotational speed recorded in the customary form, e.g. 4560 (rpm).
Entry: 1000 (rpm)
